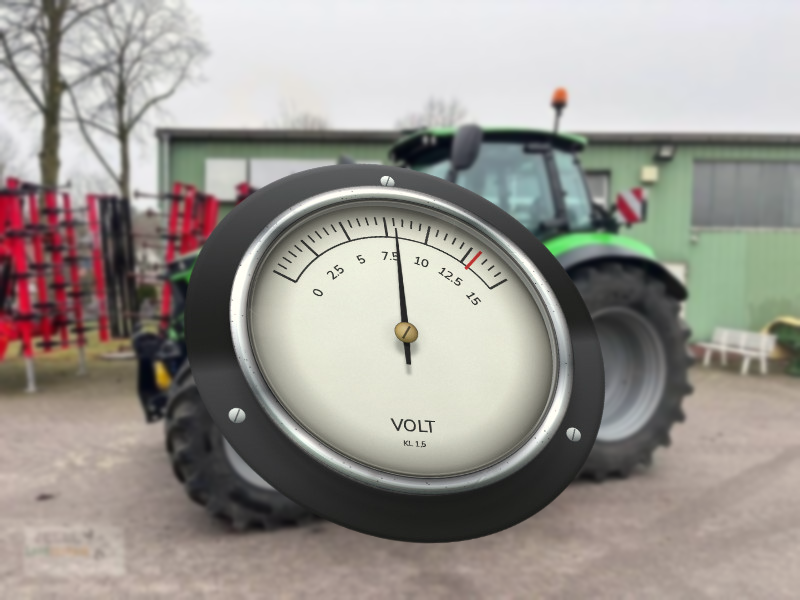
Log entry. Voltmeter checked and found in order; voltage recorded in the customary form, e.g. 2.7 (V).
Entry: 8 (V)
